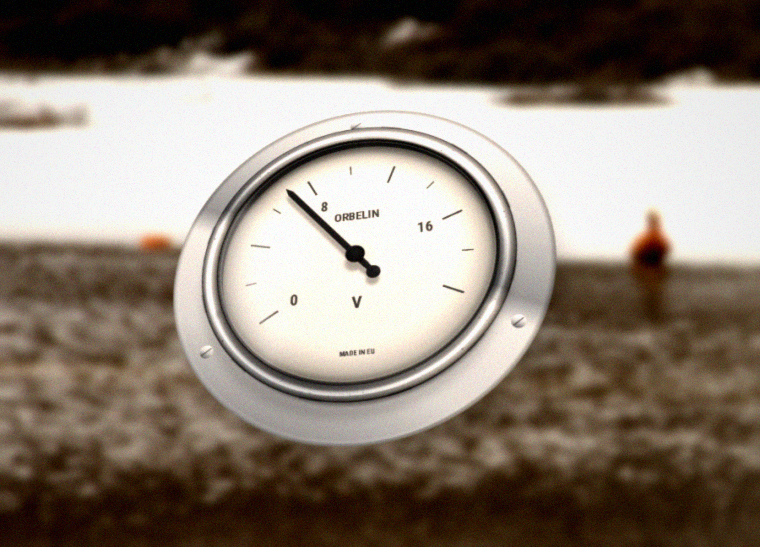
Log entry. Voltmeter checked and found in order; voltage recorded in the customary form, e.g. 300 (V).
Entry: 7 (V)
